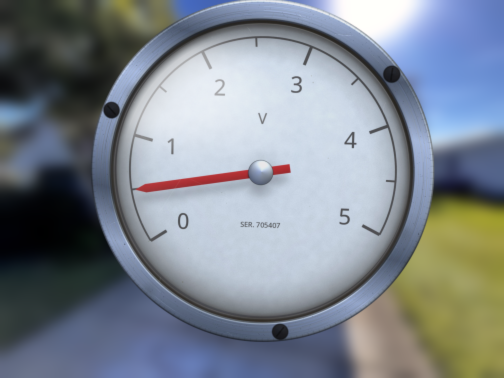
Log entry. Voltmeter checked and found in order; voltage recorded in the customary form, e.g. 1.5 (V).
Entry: 0.5 (V)
